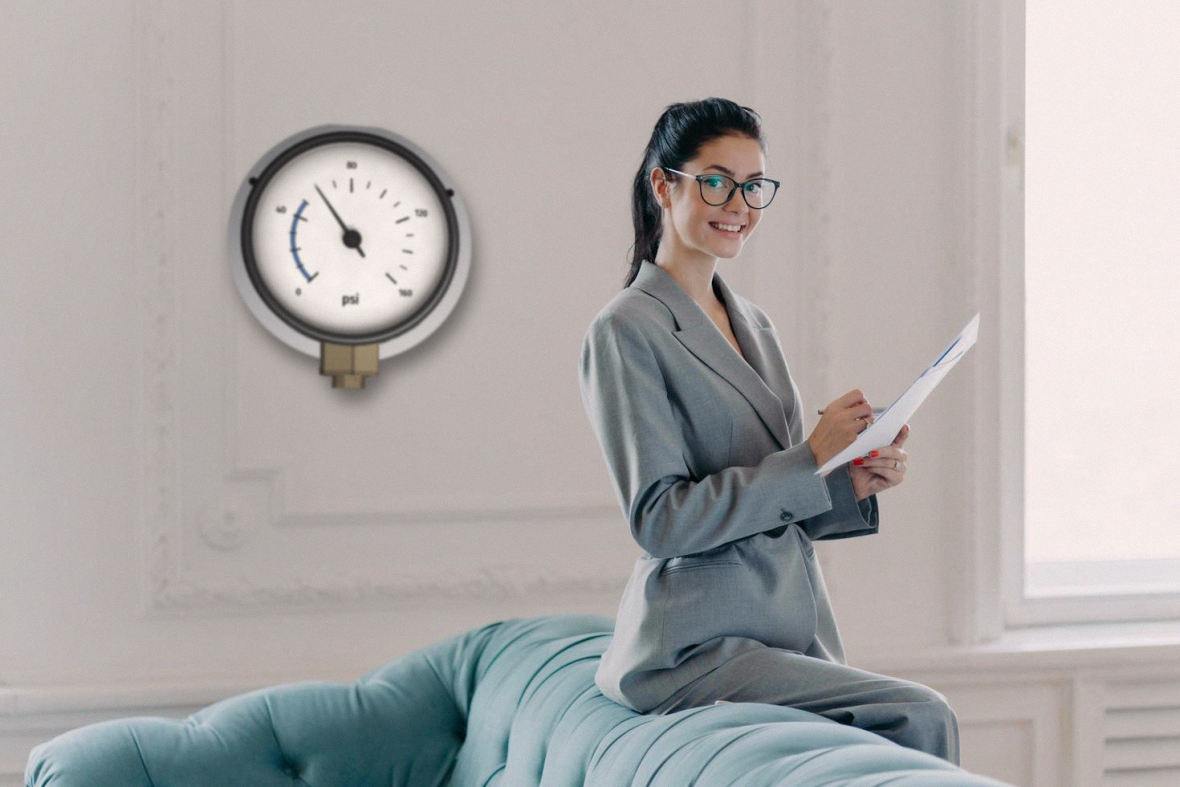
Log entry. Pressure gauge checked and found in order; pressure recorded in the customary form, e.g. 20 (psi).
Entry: 60 (psi)
